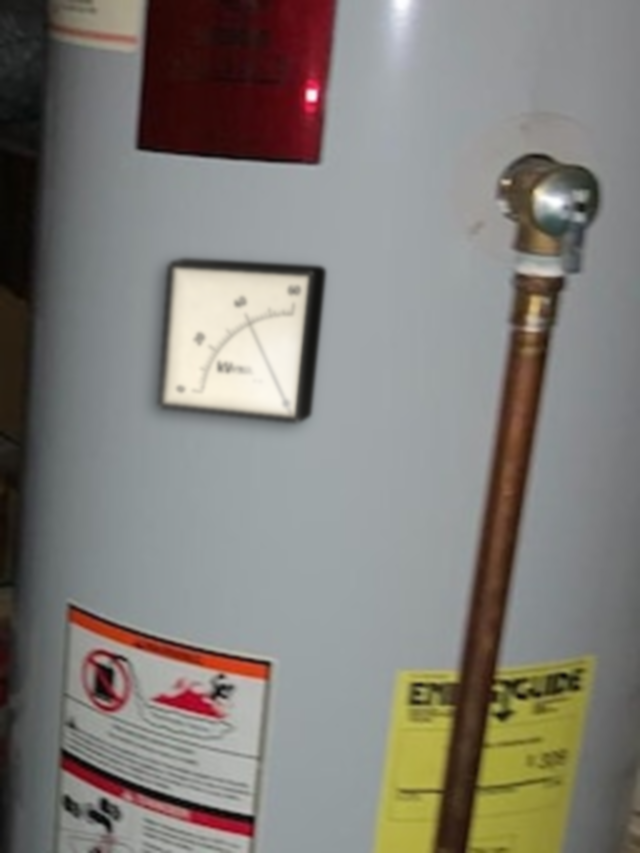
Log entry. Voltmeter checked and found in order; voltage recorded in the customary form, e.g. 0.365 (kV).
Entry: 40 (kV)
